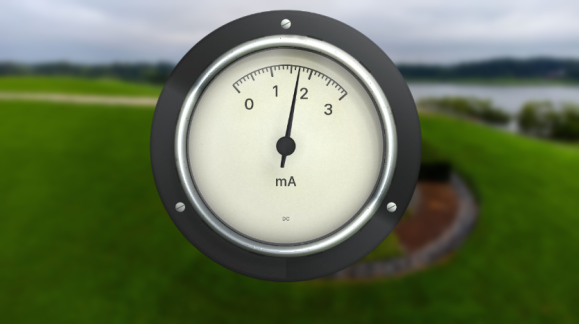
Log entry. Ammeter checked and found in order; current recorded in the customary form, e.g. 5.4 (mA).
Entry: 1.7 (mA)
